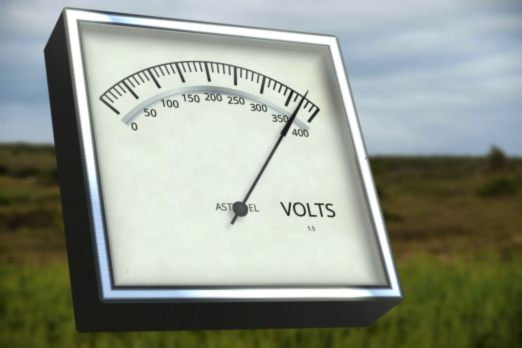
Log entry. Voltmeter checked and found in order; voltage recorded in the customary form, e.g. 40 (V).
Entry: 370 (V)
